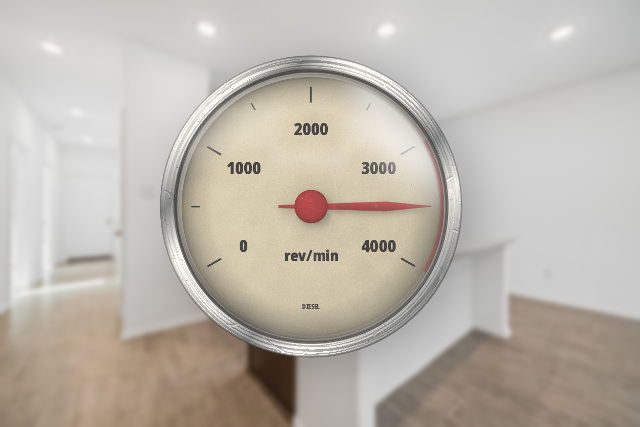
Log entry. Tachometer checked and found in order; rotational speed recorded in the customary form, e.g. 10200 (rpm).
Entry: 3500 (rpm)
